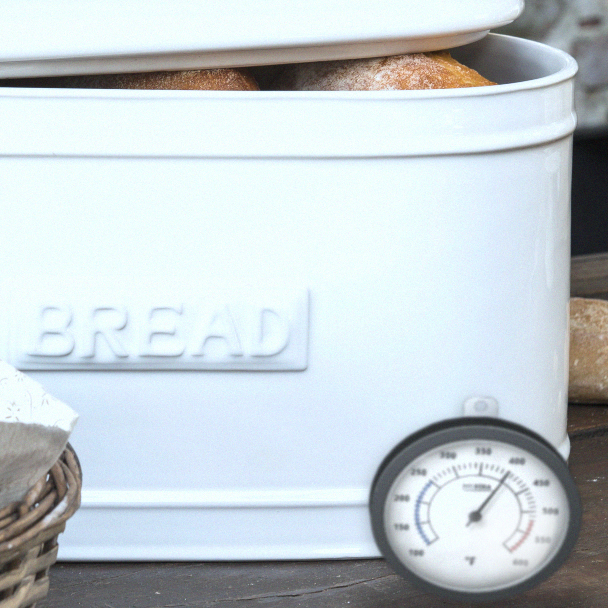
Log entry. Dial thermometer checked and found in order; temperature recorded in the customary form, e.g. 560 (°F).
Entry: 400 (°F)
